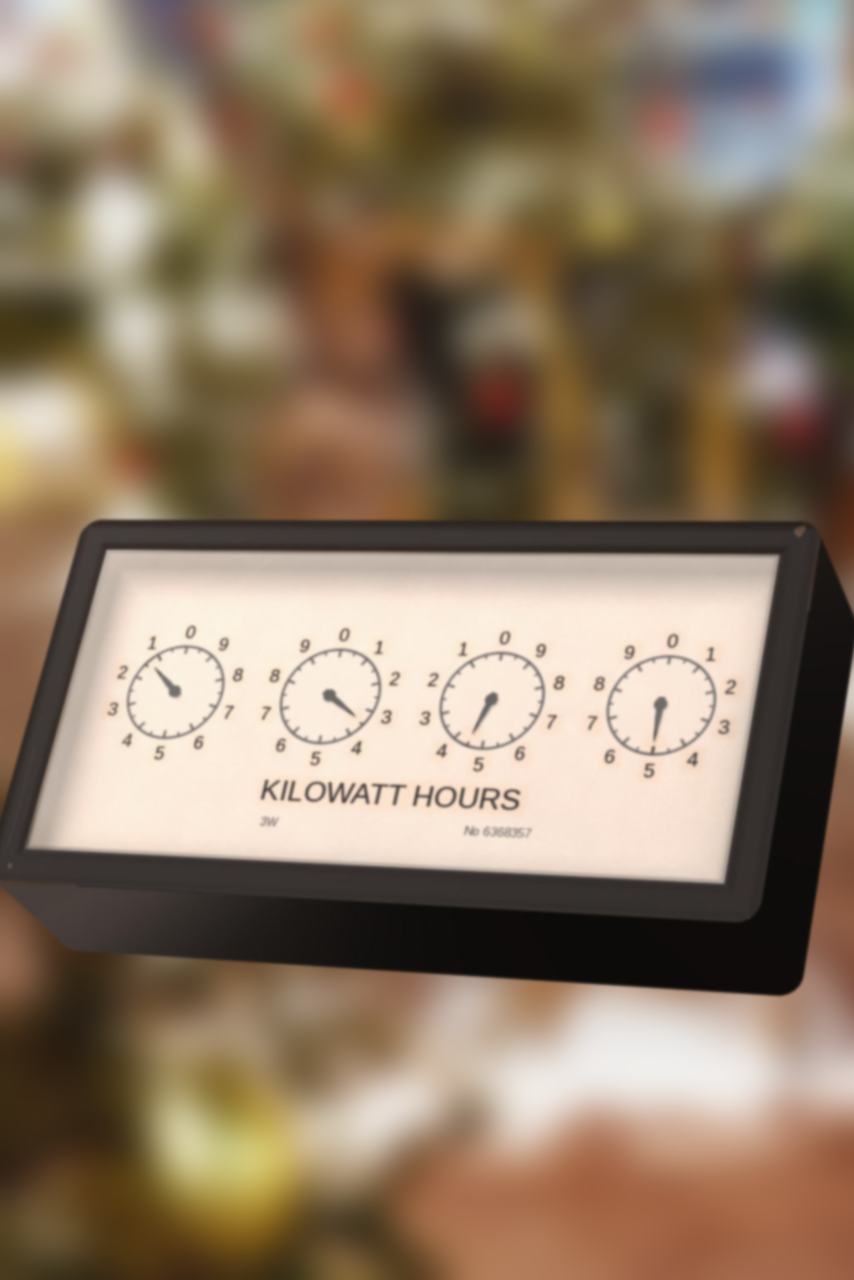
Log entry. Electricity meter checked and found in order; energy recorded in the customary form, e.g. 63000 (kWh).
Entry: 1345 (kWh)
